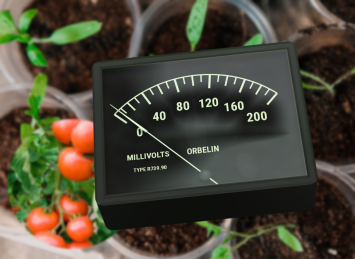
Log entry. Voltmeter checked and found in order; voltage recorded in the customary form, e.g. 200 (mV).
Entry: 5 (mV)
